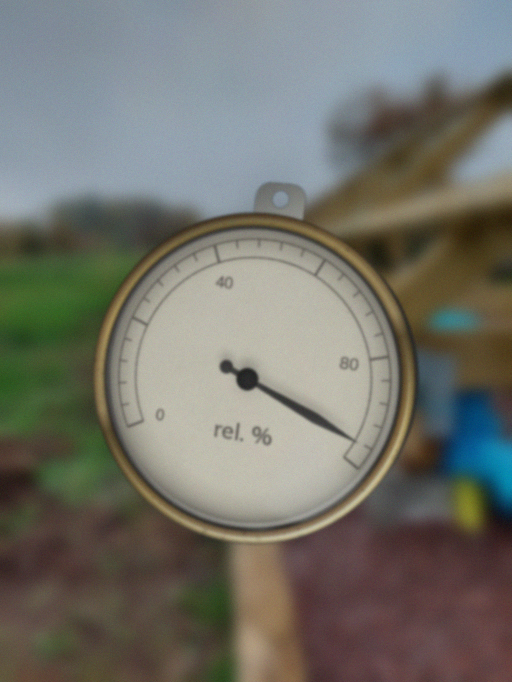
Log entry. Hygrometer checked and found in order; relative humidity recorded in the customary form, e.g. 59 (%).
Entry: 96 (%)
